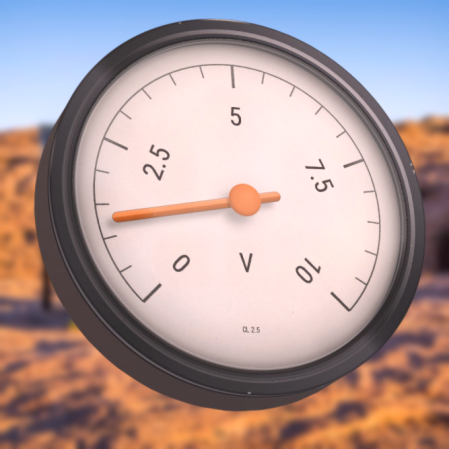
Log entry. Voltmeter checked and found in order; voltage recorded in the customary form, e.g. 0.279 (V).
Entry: 1.25 (V)
